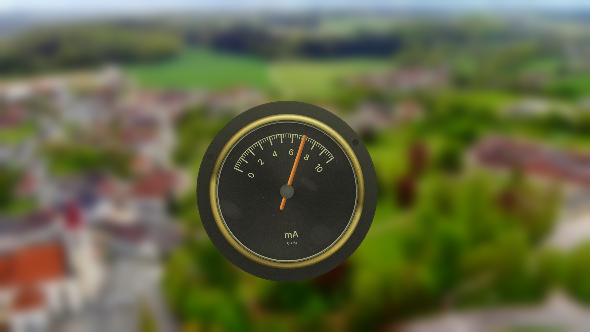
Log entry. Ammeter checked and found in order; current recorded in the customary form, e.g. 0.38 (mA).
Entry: 7 (mA)
